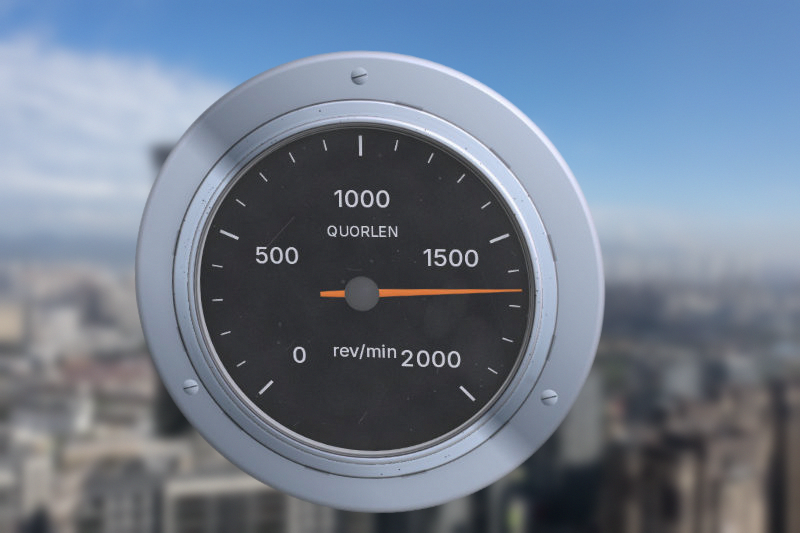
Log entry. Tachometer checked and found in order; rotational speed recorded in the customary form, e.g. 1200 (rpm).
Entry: 1650 (rpm)
